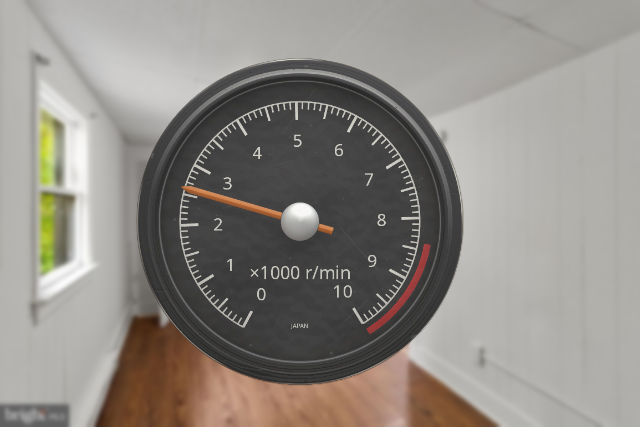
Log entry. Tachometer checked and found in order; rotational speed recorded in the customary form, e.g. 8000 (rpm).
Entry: 2600 (rpm)
